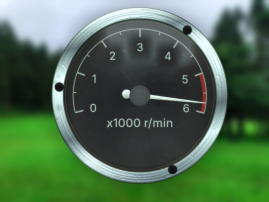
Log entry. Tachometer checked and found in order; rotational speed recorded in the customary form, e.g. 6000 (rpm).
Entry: 5750 (rpm)
